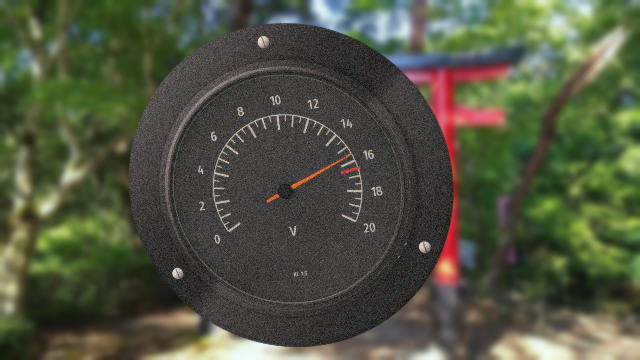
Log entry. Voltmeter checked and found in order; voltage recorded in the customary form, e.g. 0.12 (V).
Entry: 15.5 (V)
